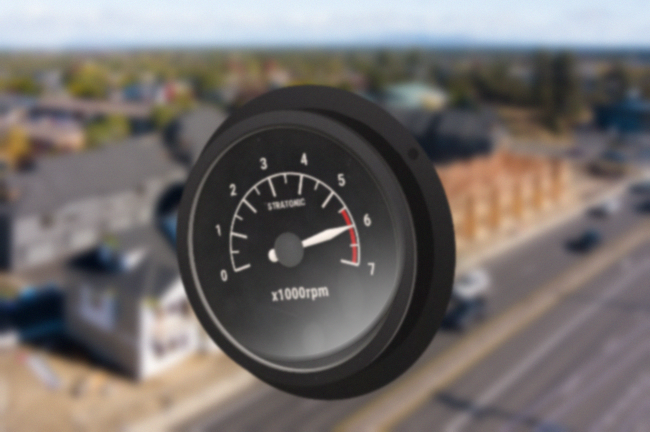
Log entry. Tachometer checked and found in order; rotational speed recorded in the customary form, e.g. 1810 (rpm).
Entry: 6000 (rpm)
